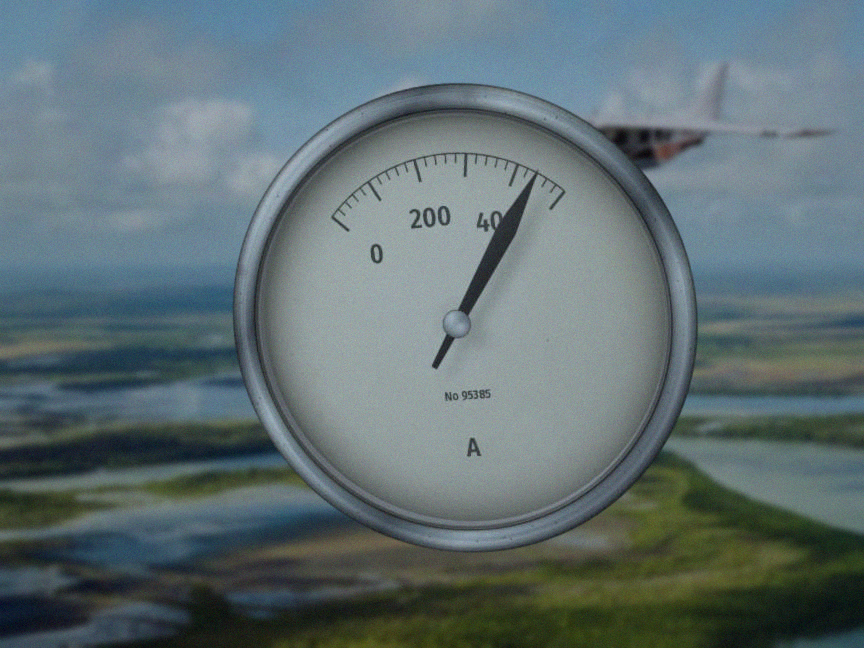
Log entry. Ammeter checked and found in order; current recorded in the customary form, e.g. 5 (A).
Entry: 440 (A)
